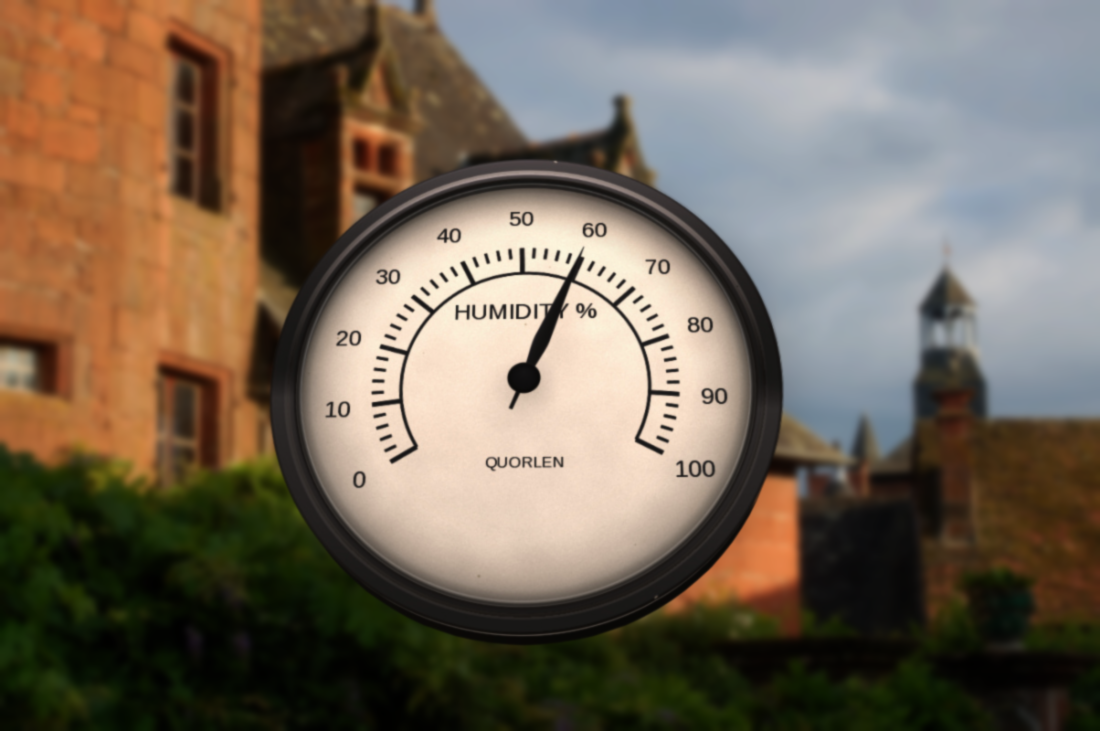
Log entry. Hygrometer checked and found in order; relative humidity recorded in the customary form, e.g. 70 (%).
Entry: 60 (%)
